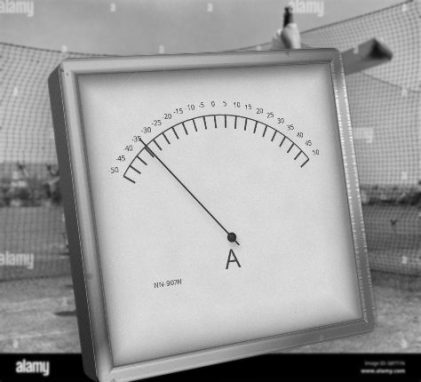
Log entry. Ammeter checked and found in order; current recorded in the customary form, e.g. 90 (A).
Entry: -35 (A)
